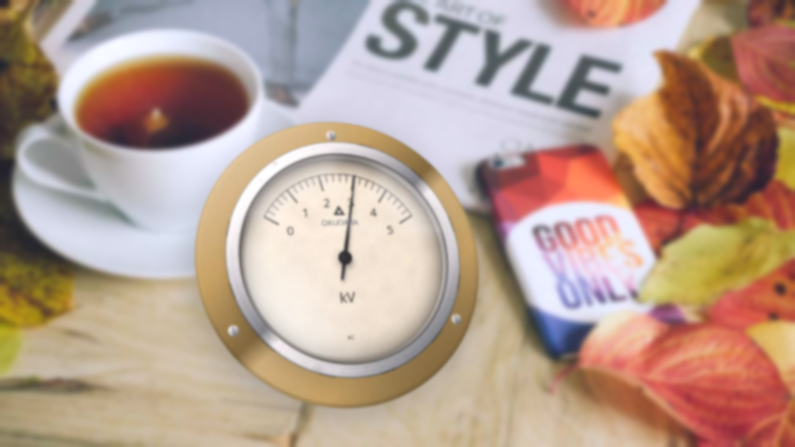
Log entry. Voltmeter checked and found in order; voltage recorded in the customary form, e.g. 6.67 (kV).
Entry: 3 (kV)
